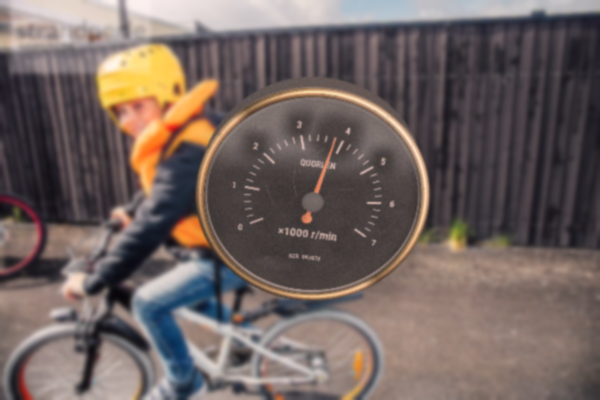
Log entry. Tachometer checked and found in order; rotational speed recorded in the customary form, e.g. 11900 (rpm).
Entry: 3800 (rpm)
